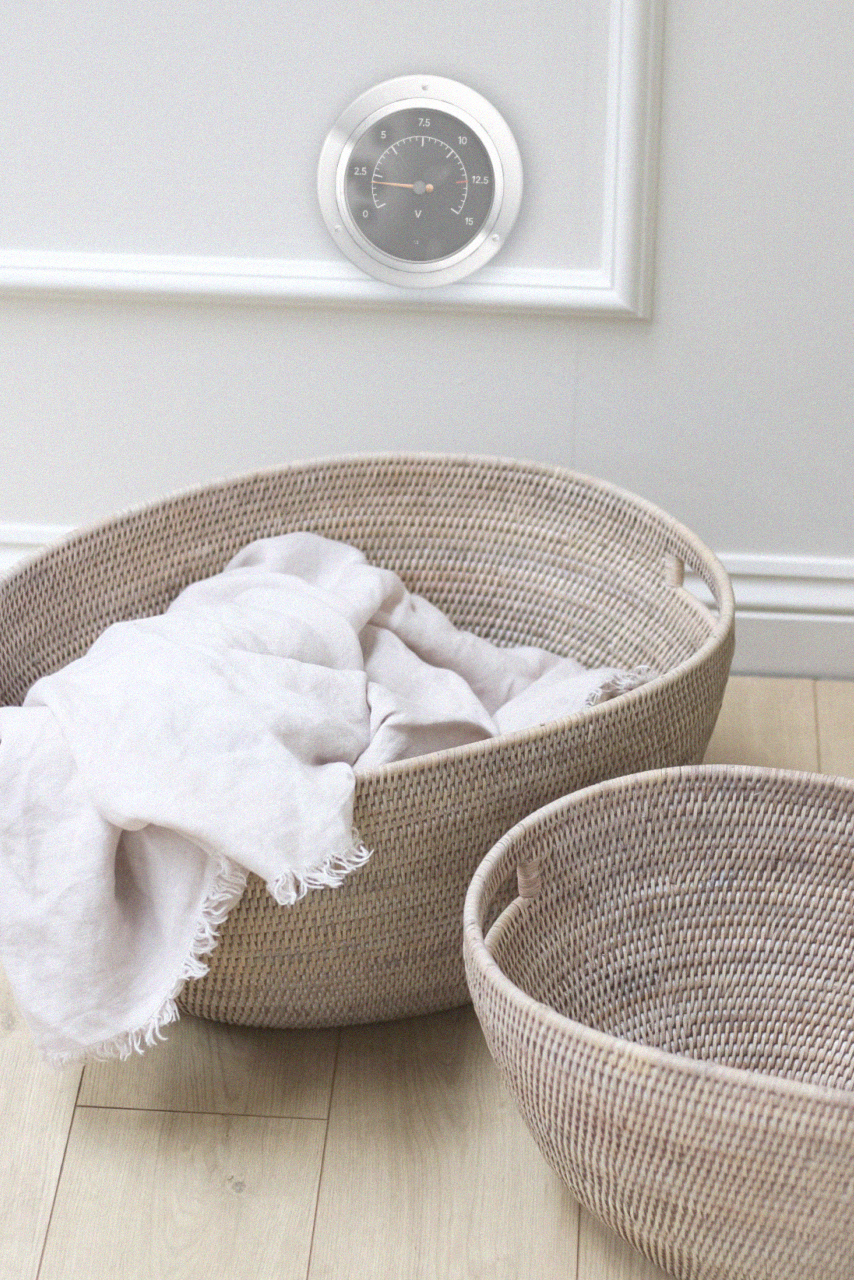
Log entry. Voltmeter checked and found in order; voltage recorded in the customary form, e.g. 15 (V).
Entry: 2 (V)
